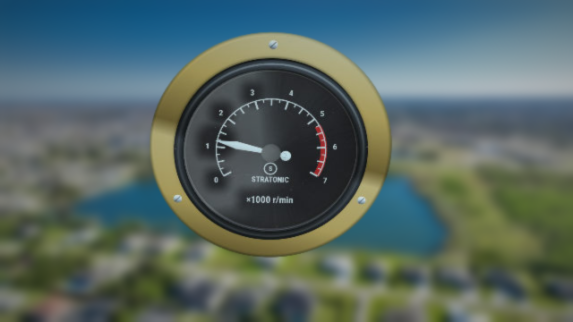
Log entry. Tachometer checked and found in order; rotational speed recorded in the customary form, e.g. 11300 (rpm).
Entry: 1250 (rpm)
